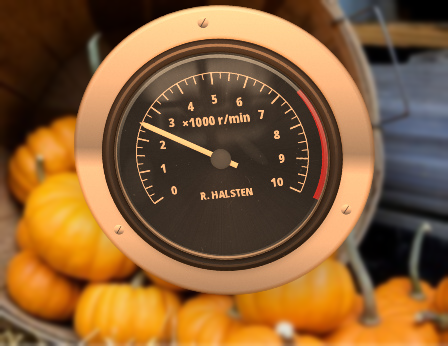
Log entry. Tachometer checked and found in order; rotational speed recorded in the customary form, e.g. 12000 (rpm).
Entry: 2500 (rpm)
